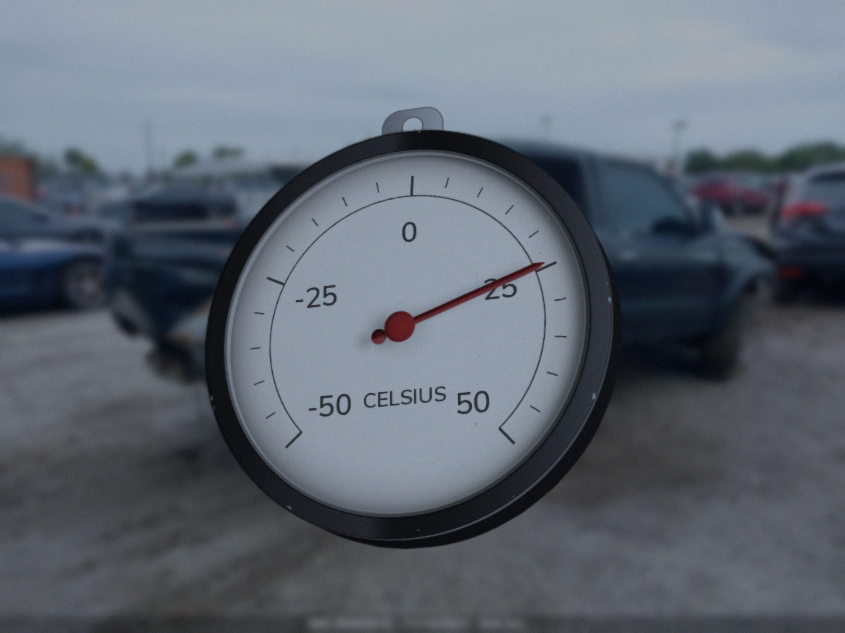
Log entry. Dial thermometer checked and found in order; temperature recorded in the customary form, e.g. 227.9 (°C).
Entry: 25 (°C)
